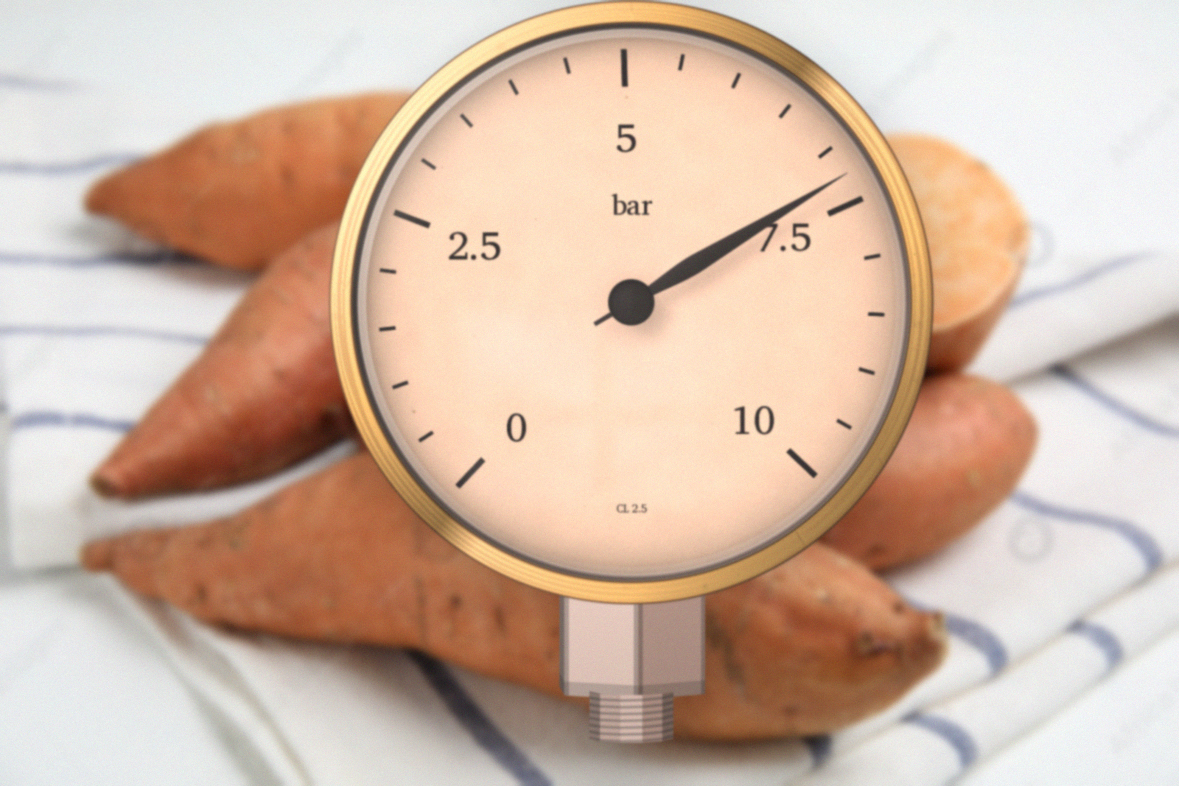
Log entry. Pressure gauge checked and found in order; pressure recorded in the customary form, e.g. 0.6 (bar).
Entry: 7.25 (bar)
